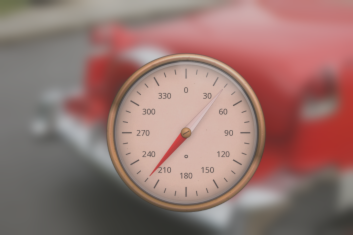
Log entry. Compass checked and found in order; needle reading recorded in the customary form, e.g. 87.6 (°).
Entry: 220 (°)
